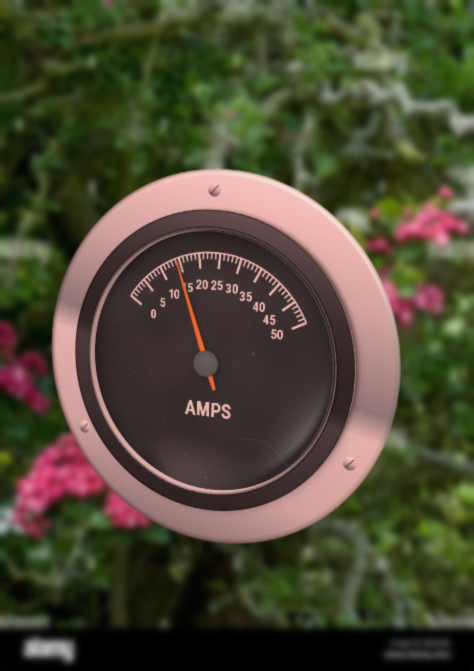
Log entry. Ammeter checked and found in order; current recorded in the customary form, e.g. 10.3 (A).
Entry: 15 (A)
